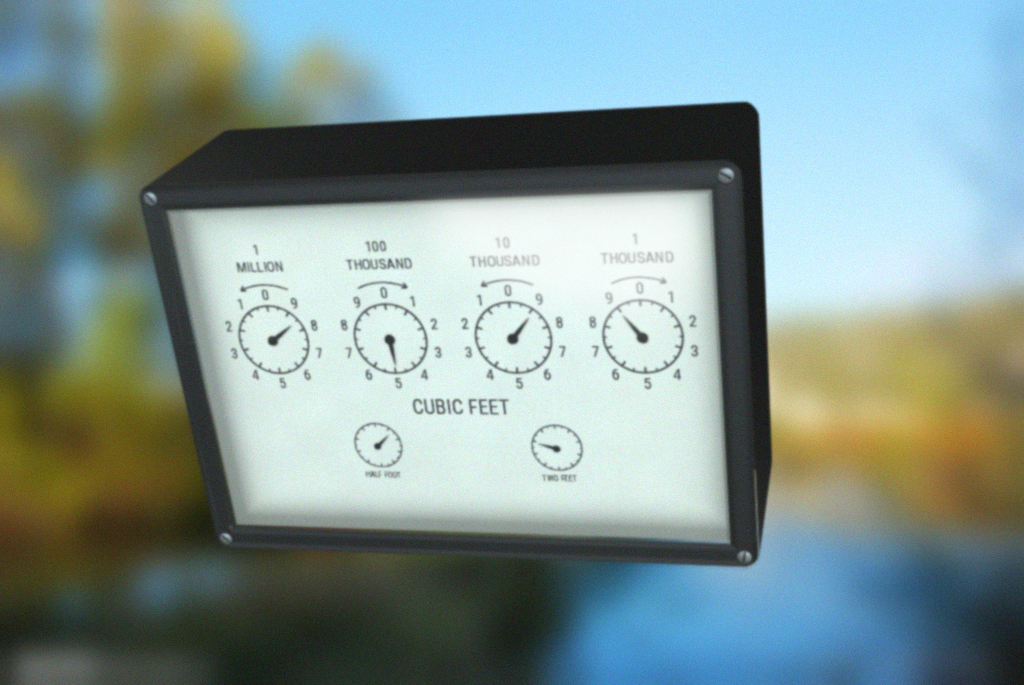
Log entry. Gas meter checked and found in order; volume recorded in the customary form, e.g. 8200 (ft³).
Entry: 848900 (ft³)
